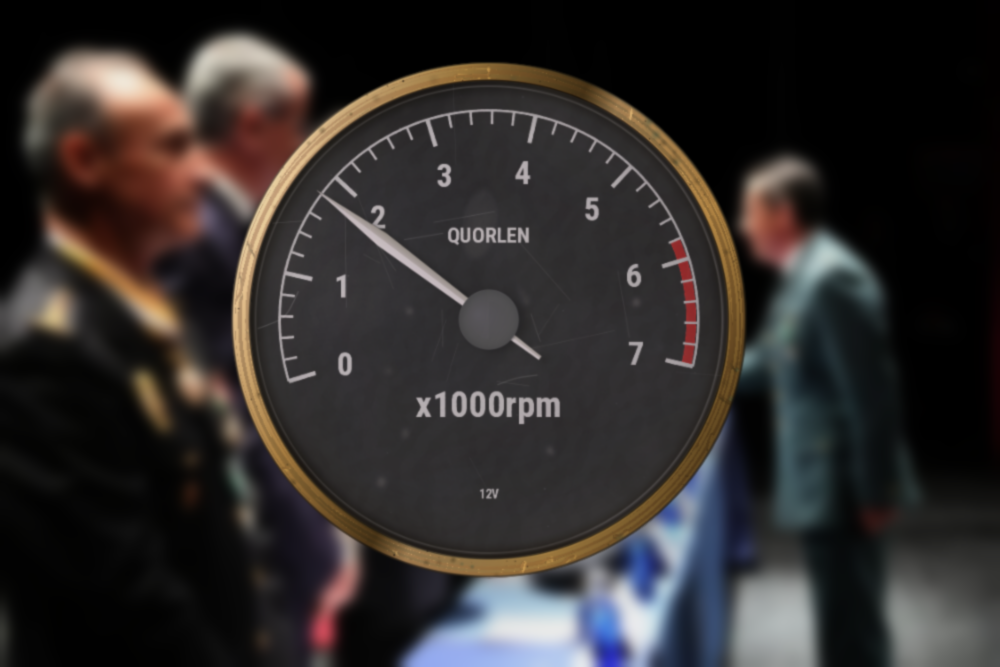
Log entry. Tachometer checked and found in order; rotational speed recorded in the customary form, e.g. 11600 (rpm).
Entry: 1800 (rpm)
